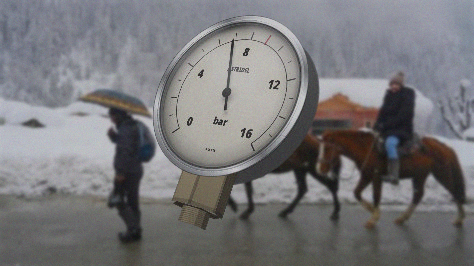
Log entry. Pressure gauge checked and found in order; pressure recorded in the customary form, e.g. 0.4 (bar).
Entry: 7 (bar)
